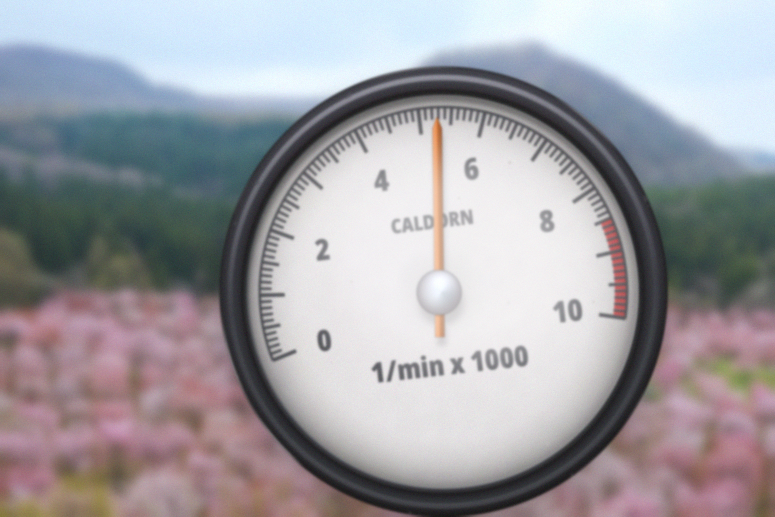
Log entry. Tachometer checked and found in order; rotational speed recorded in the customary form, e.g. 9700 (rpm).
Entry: 5300 (rpm)
